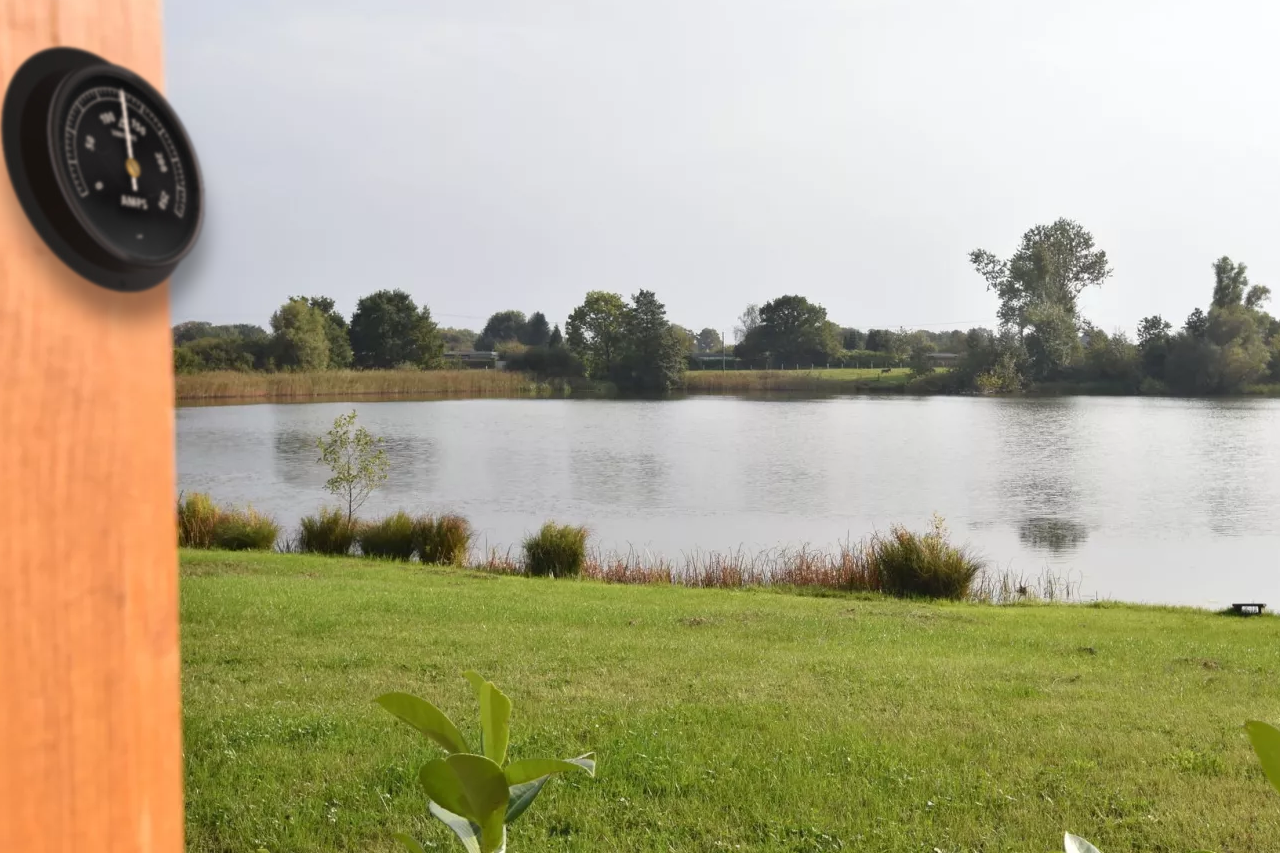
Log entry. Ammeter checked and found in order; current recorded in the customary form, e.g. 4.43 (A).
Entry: 125 (A)
